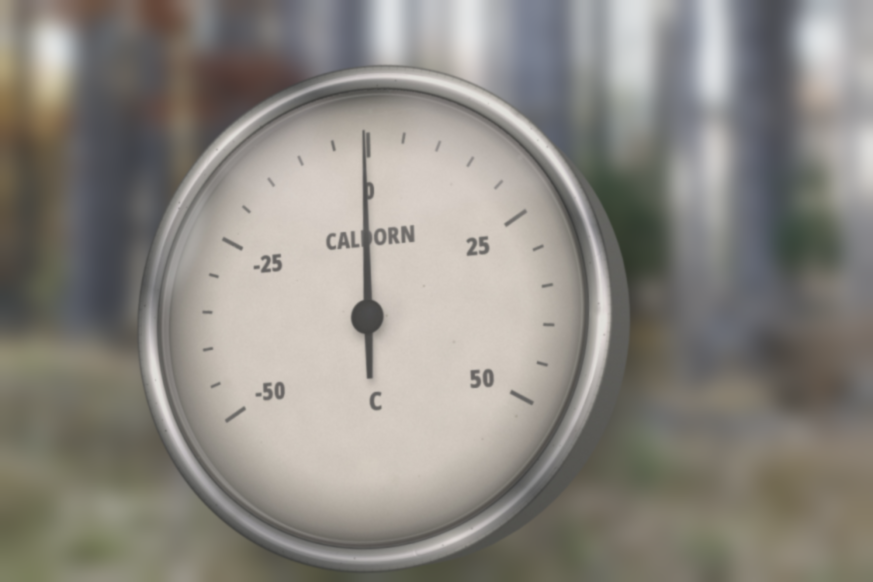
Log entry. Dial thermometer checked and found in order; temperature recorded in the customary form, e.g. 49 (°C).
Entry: 0 (°C)
